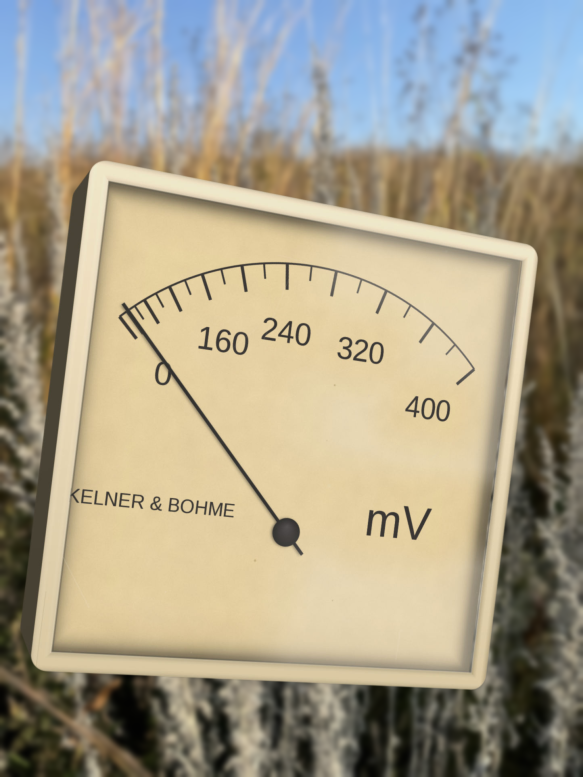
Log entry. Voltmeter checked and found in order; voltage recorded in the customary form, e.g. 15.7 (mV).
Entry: 40 (mV)
